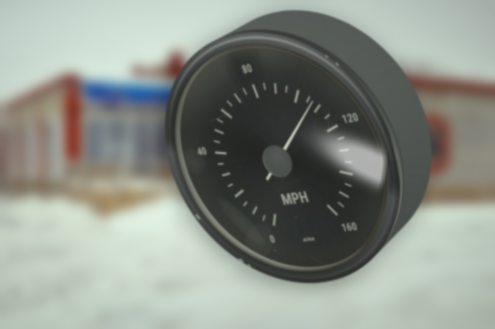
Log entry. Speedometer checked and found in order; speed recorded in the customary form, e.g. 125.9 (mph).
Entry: 107.5 (mph)
